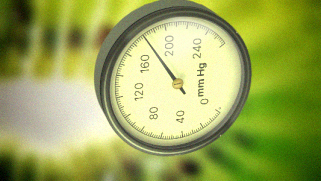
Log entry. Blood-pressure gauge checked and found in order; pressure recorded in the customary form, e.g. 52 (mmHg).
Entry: 180 (mmHg)
